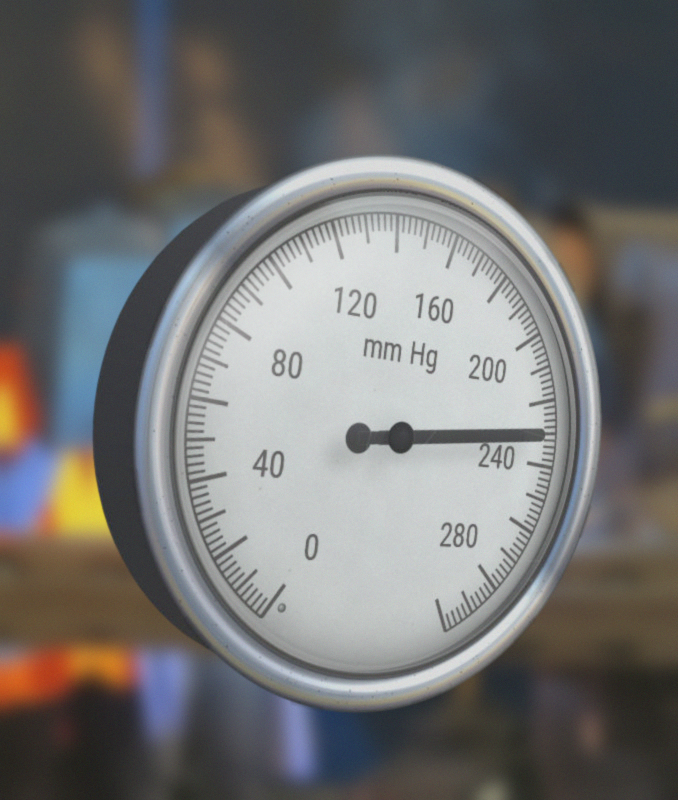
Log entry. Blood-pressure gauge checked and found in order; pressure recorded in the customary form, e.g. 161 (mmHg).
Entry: 230 (mmHg)
